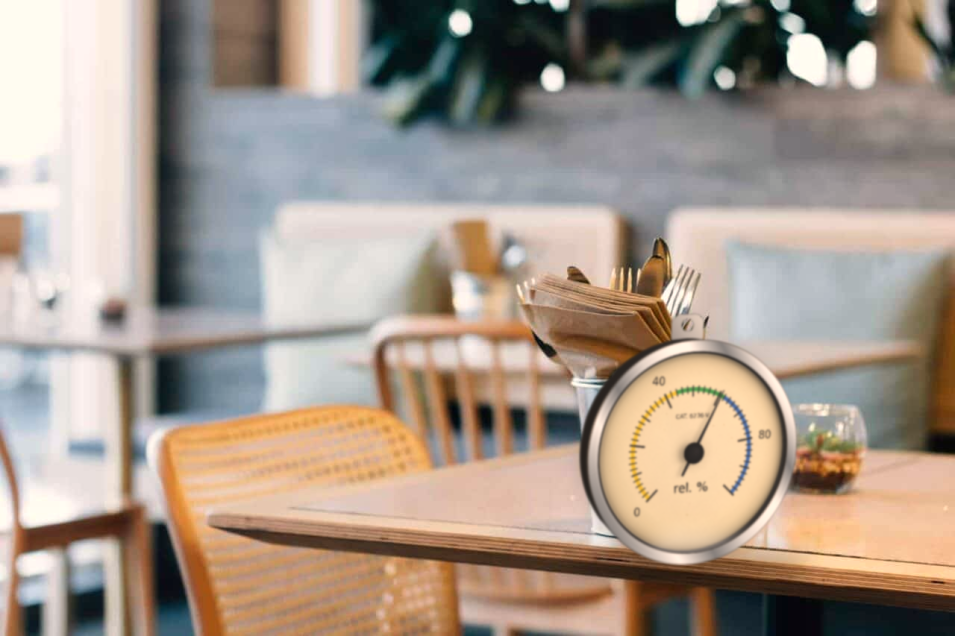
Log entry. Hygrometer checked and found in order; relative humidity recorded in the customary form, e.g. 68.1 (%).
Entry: 60 (%)
